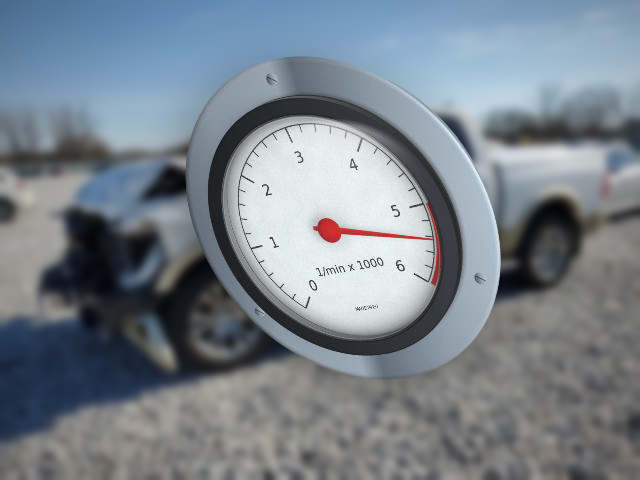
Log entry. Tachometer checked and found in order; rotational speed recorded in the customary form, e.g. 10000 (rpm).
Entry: 5400 (rpm)
